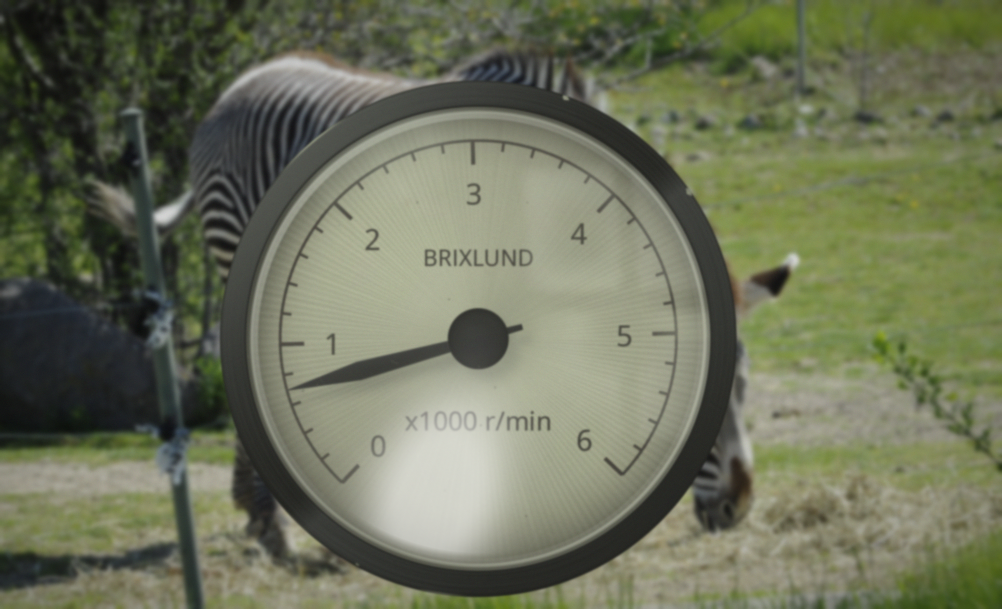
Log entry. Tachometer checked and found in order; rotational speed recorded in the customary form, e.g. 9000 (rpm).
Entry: 700 (rpm)
